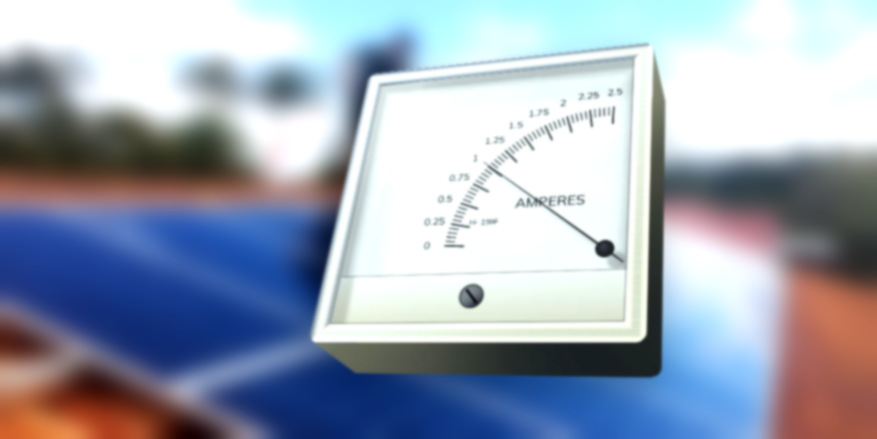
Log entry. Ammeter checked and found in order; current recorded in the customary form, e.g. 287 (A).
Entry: 1 (A)
